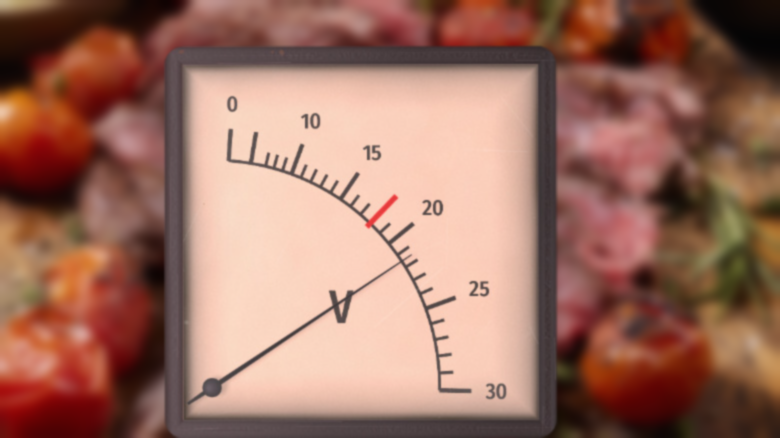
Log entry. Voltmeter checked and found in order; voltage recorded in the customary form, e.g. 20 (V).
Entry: 21.5 (V)
